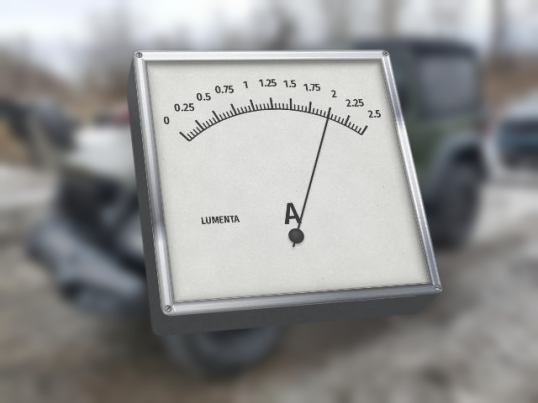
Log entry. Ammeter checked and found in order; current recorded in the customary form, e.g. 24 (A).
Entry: 2 (A)
